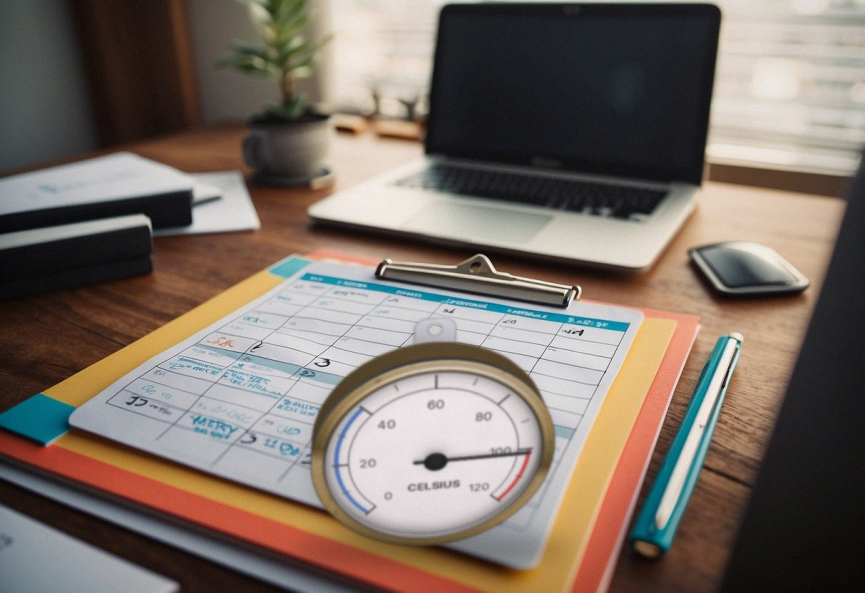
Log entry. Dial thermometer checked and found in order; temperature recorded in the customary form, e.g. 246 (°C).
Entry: 100 (°C)
